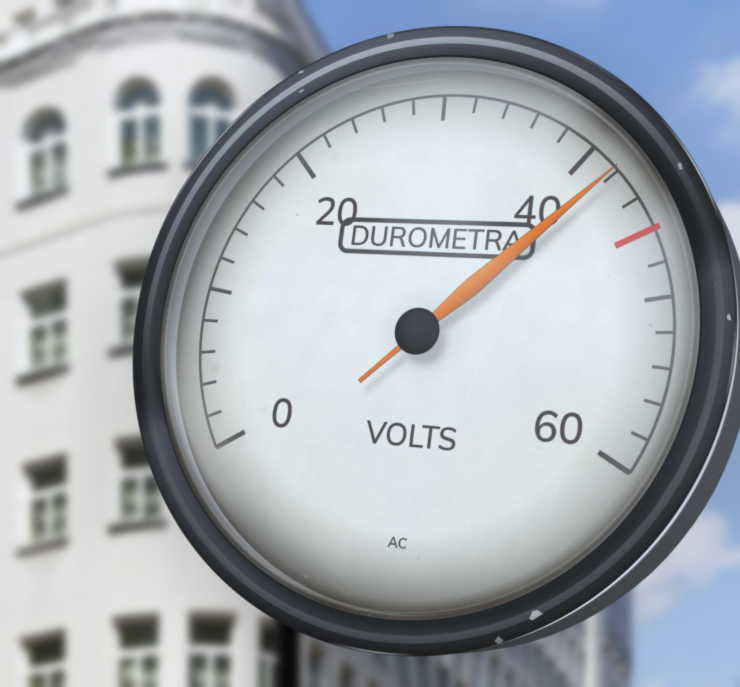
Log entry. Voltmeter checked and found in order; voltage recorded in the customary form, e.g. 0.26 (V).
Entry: 42 (V)
